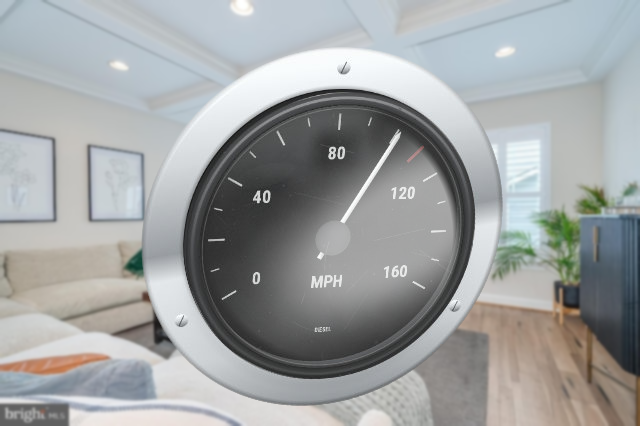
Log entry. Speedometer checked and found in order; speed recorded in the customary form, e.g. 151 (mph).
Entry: 100 (mph)
